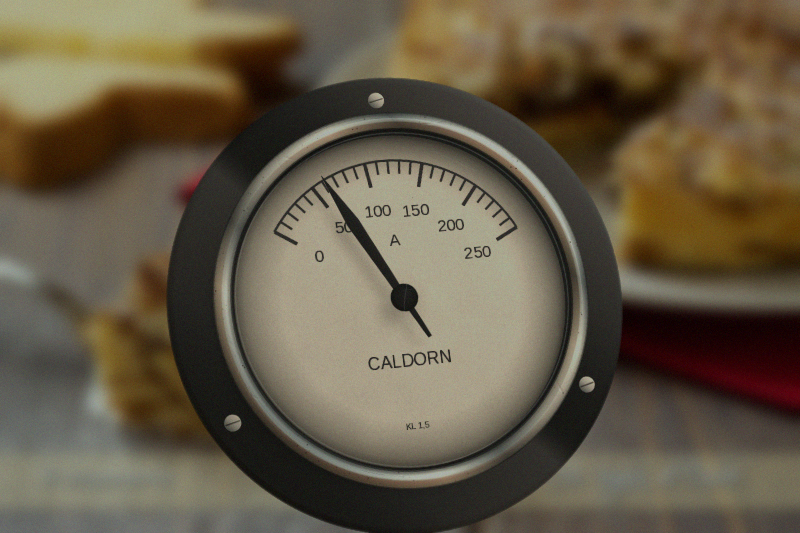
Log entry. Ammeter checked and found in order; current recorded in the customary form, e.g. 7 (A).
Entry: 60 (A)
